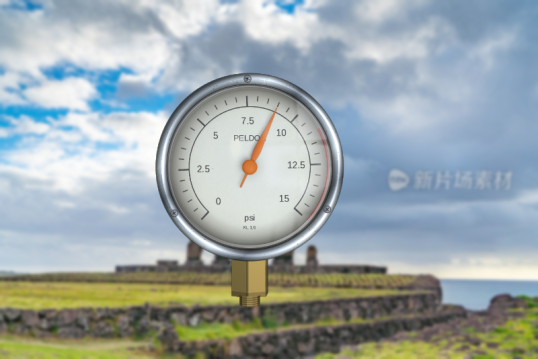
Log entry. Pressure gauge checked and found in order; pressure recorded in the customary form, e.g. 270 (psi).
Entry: 9 (psi)
